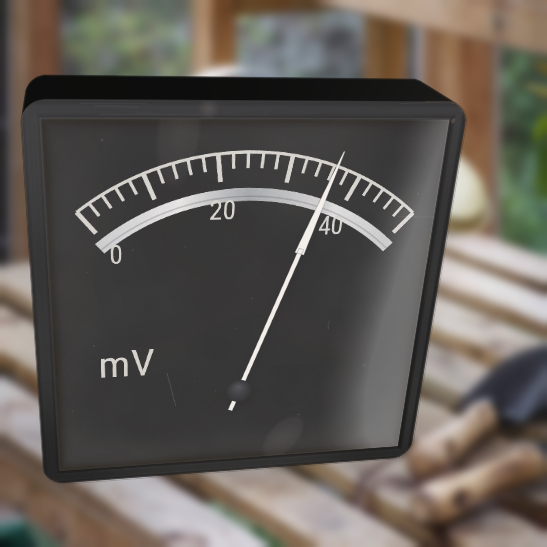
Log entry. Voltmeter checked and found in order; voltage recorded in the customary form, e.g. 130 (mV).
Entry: 36 (mV)
